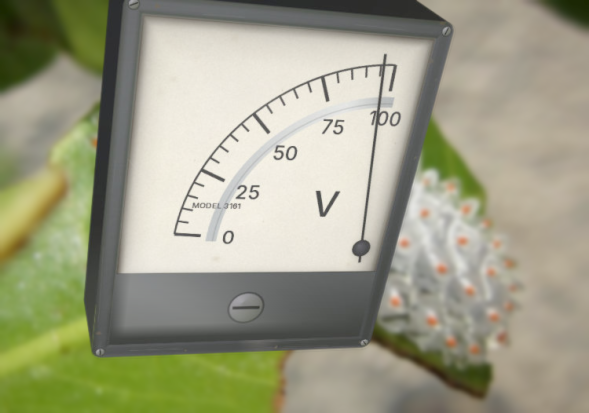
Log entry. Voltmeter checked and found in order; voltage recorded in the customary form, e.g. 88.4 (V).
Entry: 95 (V)
